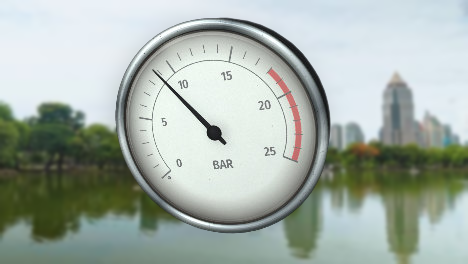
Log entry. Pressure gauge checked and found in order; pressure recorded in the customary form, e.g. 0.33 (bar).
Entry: 9 (bar)
